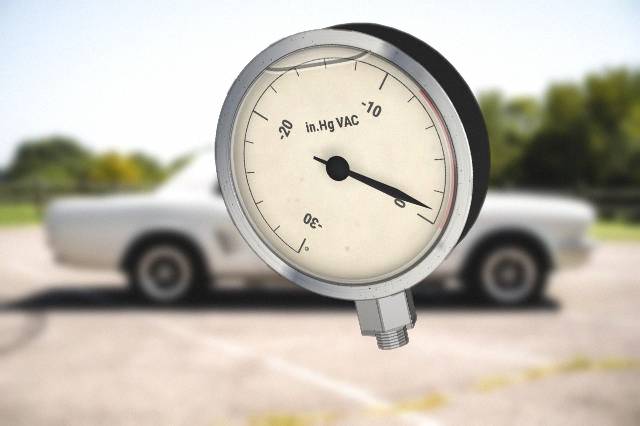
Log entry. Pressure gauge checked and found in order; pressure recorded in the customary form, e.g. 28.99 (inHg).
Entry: -1 (inHg)
